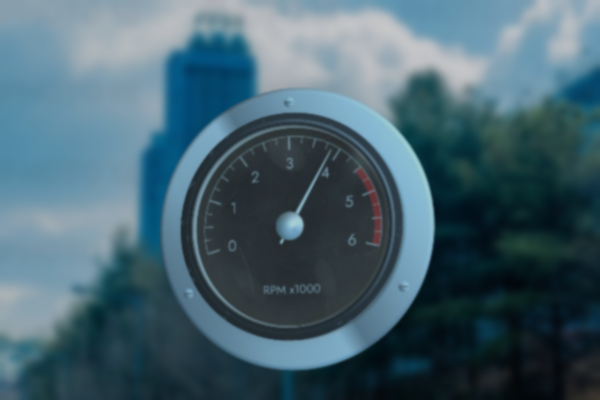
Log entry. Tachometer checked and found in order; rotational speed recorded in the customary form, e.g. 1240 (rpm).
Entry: 3875 (rpm)
